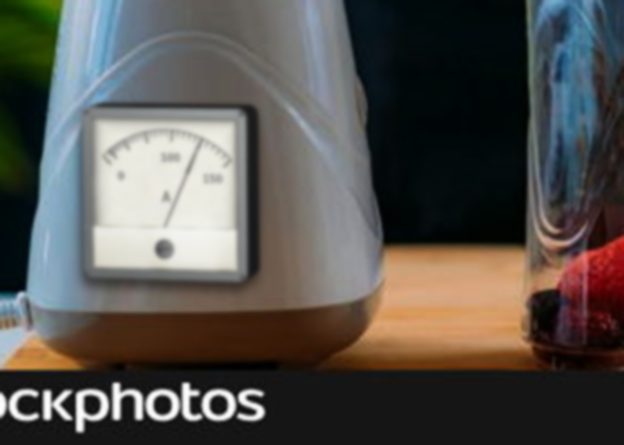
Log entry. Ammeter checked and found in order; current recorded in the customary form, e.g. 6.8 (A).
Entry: 125 (A)
